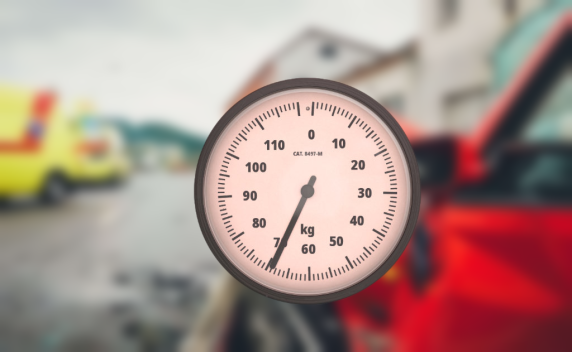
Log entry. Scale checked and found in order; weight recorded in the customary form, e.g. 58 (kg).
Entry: 69 (kg)
